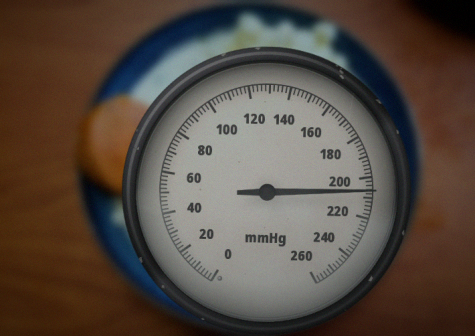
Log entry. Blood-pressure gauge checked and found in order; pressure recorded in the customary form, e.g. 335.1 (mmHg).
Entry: 206 (mmHg)
